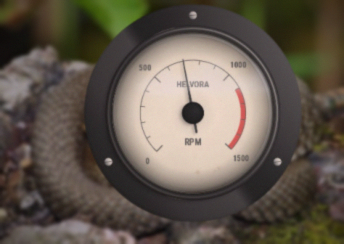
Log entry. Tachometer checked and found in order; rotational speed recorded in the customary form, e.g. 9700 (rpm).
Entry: 700 (rpm)
